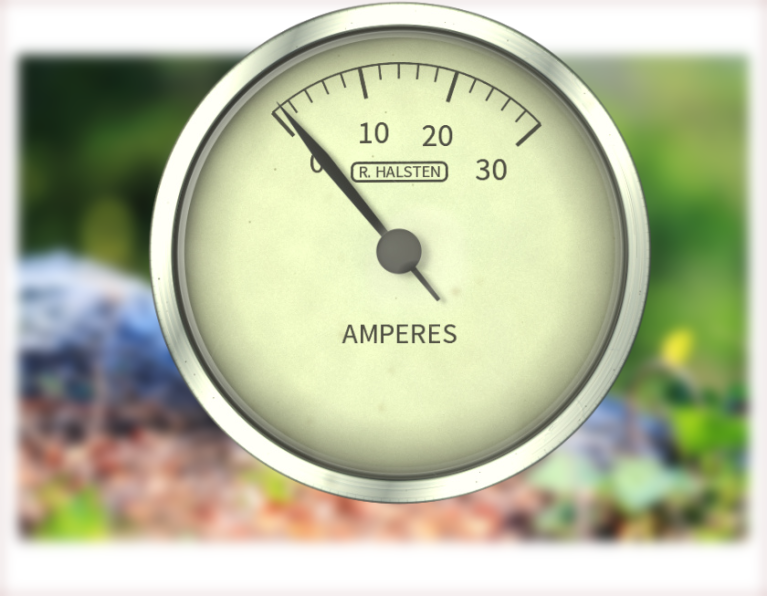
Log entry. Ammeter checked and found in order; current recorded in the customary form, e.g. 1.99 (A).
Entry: 1 (A)
